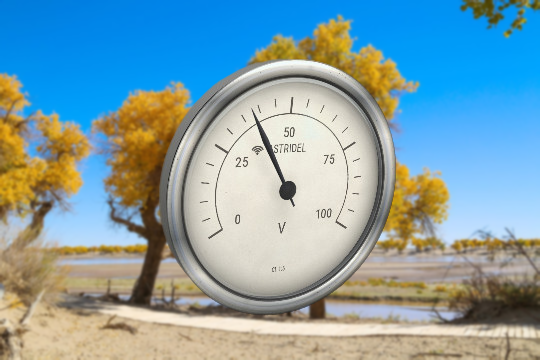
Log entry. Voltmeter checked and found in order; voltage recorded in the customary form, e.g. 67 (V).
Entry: 37.5 (V)
